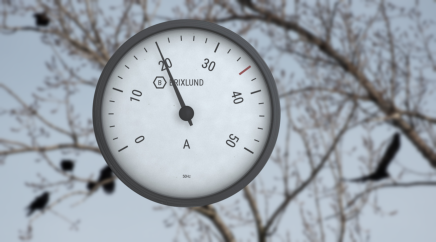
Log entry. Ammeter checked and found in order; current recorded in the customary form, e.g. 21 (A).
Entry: 20 (A)
